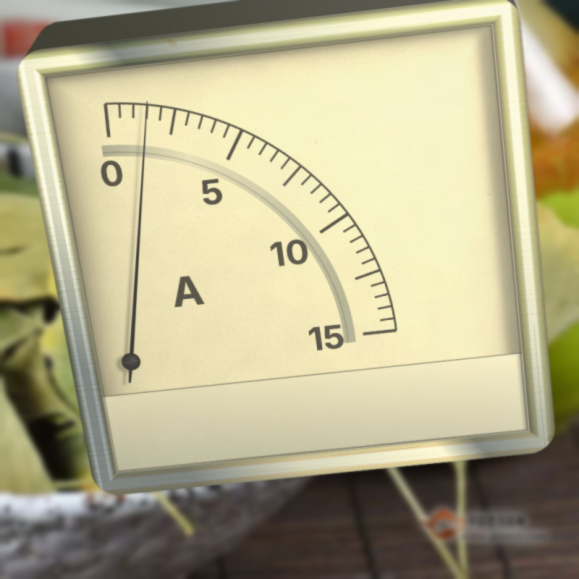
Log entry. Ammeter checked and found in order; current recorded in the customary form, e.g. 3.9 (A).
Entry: 1.5 (A)
